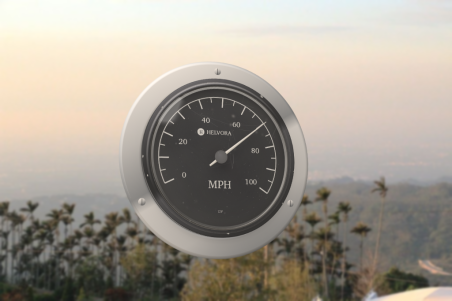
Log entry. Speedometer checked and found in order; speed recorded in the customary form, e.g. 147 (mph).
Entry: 70 (mph)
